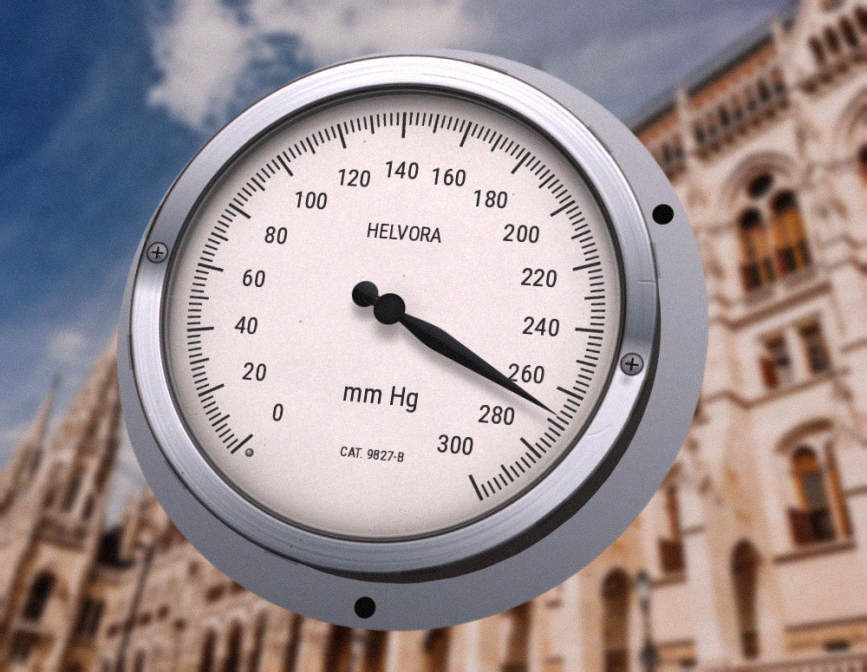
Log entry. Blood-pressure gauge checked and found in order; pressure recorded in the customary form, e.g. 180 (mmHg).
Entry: 268 (mmHg)
